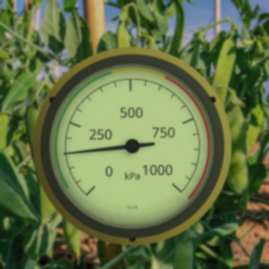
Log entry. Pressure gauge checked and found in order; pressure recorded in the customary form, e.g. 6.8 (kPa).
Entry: 150 (kPa)
